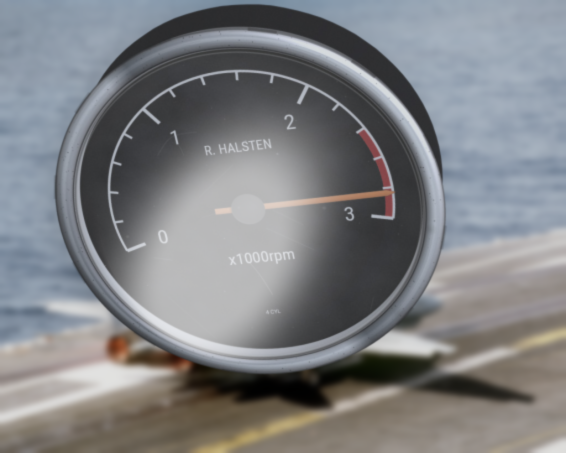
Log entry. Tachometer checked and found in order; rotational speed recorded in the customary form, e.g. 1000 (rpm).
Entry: 2800 (rpm)
